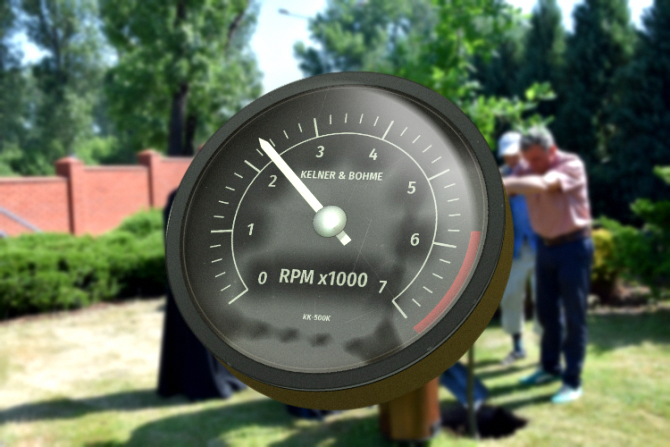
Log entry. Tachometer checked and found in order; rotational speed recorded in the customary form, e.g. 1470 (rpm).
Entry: 2300 (rpm)
